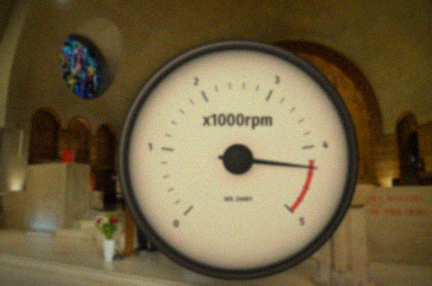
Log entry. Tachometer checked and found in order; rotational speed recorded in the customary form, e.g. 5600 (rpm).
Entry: 4300 (rpm)
